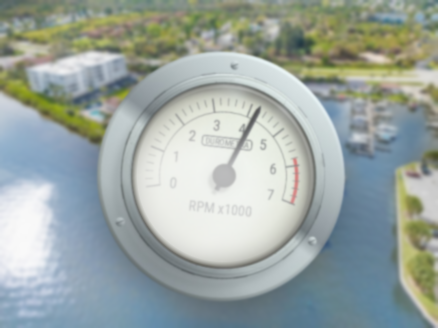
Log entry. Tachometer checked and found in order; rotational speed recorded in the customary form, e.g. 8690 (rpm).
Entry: 4200 (rpm)
